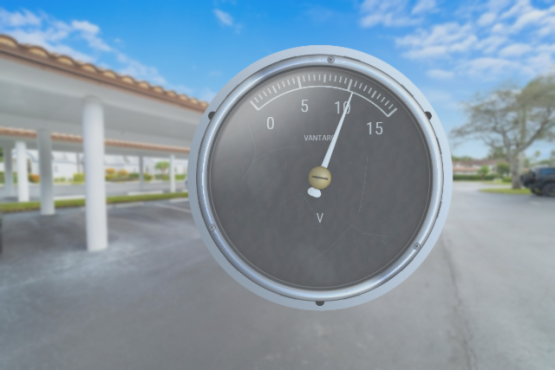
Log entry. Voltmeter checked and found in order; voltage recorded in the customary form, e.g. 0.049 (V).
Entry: 10.5 (V)
